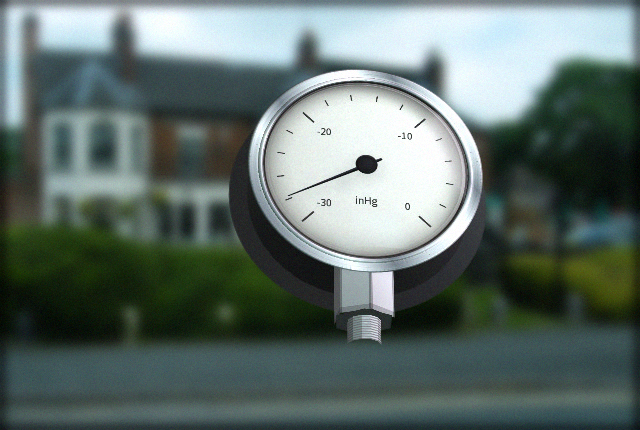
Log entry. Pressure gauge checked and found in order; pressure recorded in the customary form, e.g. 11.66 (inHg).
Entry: -28 (inHg)
